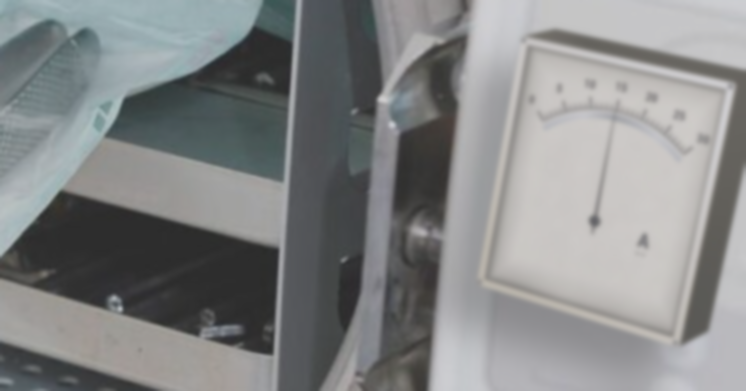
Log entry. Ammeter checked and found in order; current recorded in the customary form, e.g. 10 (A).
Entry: 15 (A)
